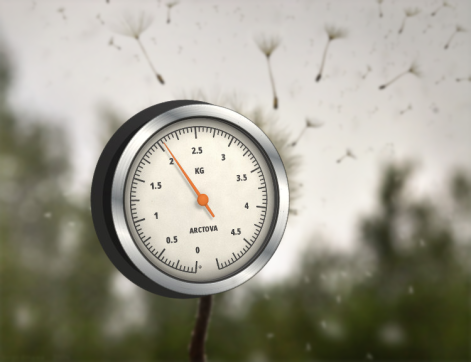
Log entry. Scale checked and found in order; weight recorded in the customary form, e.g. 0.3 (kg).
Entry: 2.05 (kg)
